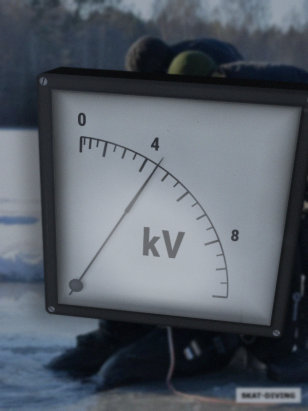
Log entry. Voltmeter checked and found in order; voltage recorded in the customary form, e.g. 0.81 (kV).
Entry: 4.5 (kV)
